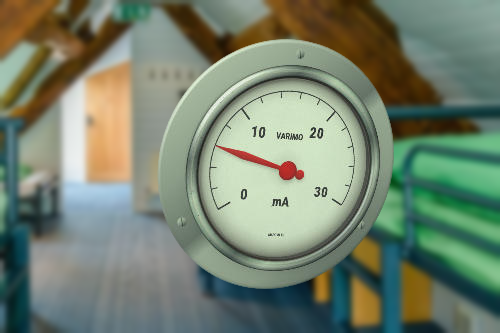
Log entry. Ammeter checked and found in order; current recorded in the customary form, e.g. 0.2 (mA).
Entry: 6 (mA)
